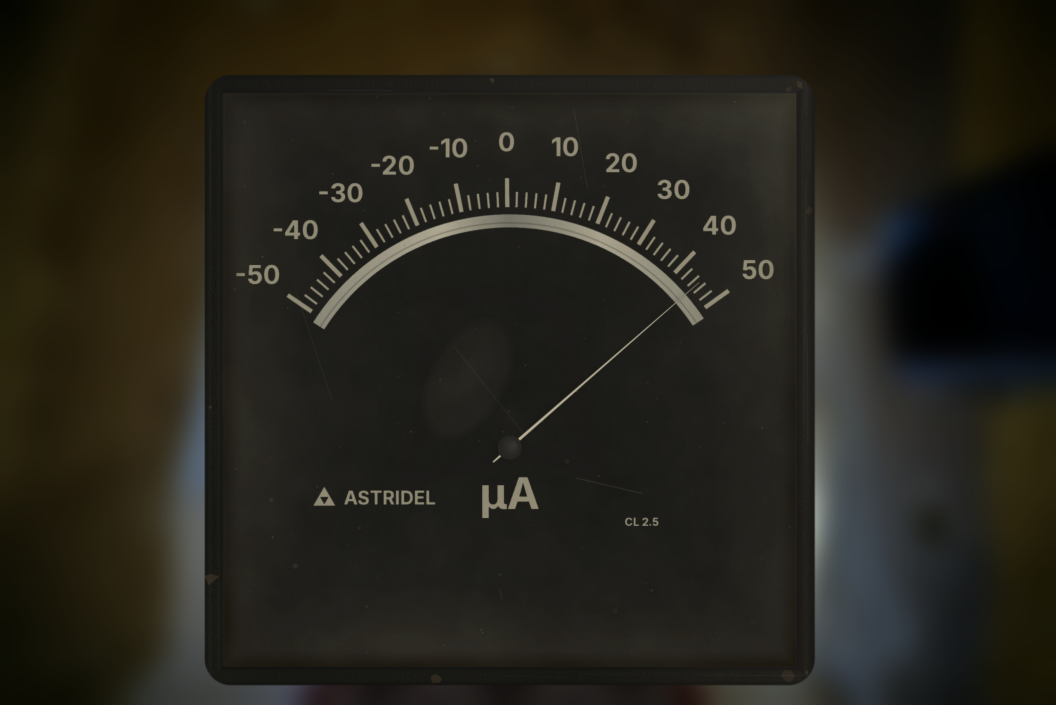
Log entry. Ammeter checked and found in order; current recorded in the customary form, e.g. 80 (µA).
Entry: 45 (µA)
